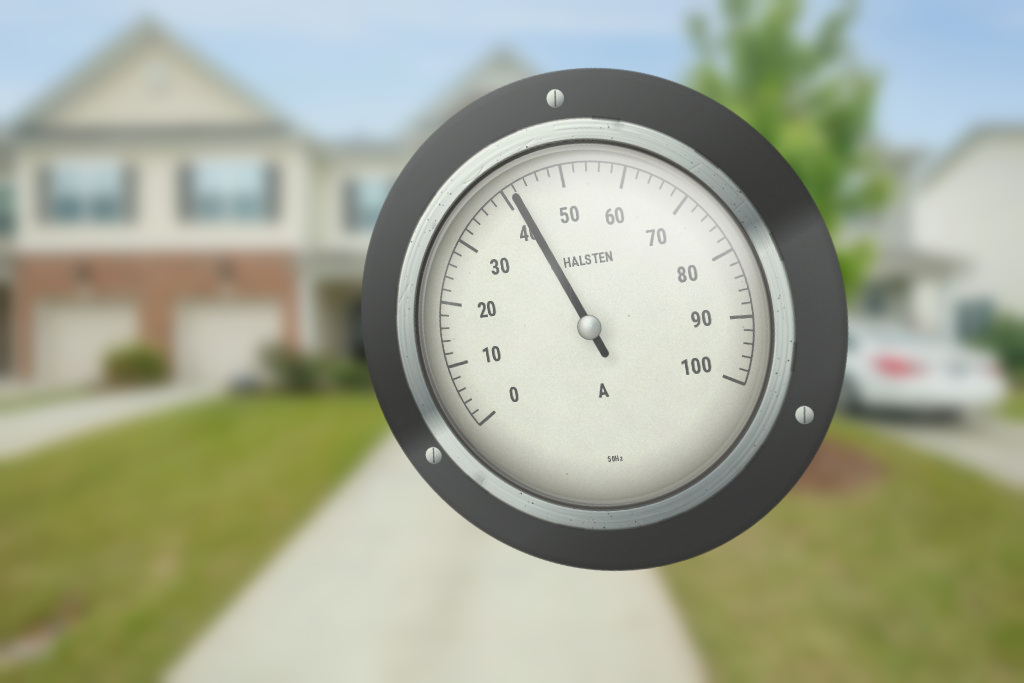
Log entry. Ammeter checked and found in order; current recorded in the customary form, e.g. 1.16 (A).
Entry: 42 (A)
